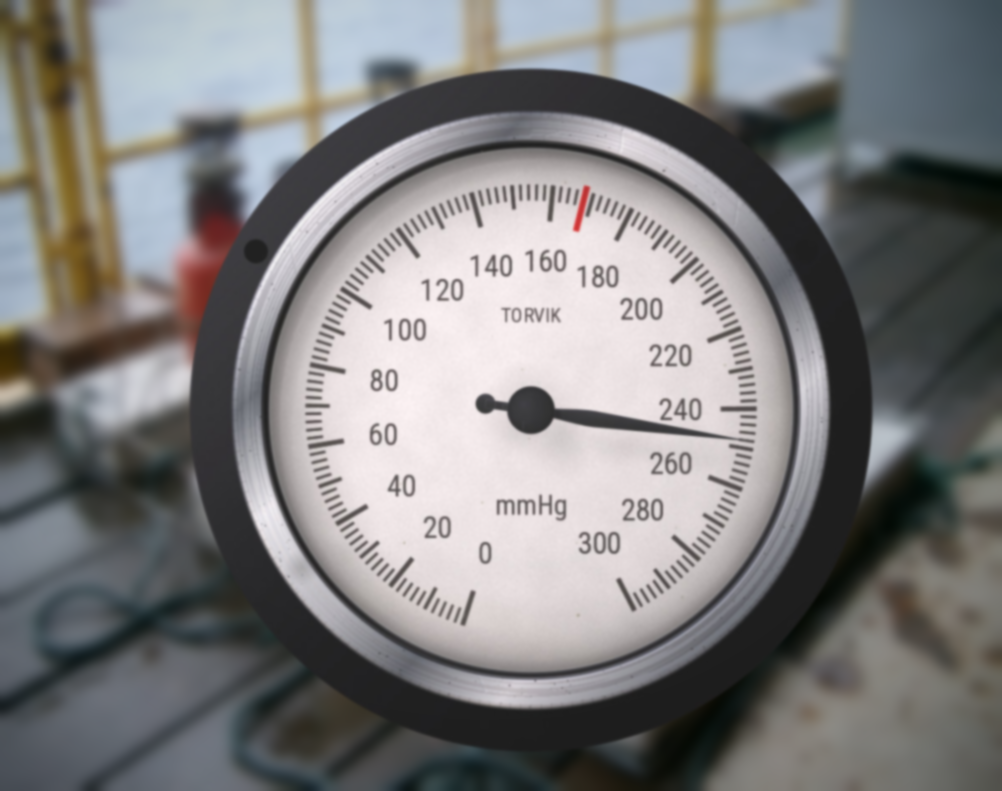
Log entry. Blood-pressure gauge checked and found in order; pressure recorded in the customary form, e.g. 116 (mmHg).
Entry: 248 (mmHg)
